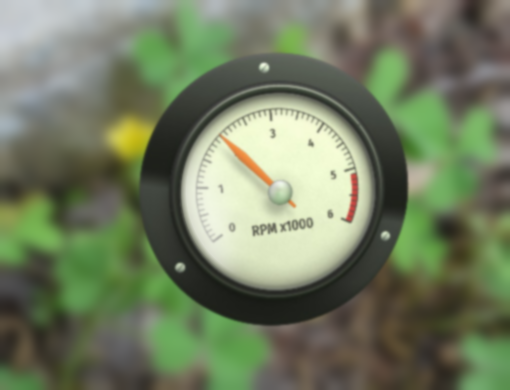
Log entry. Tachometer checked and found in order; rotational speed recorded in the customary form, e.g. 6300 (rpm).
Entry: 2000 (rpm)
